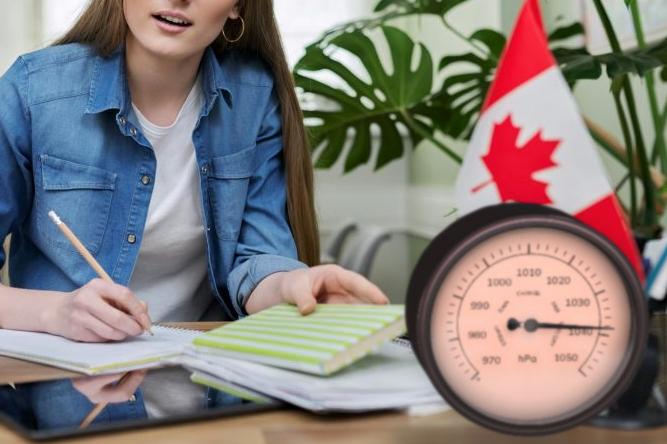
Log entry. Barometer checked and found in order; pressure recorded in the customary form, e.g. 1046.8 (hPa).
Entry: 1038 (hPa)
